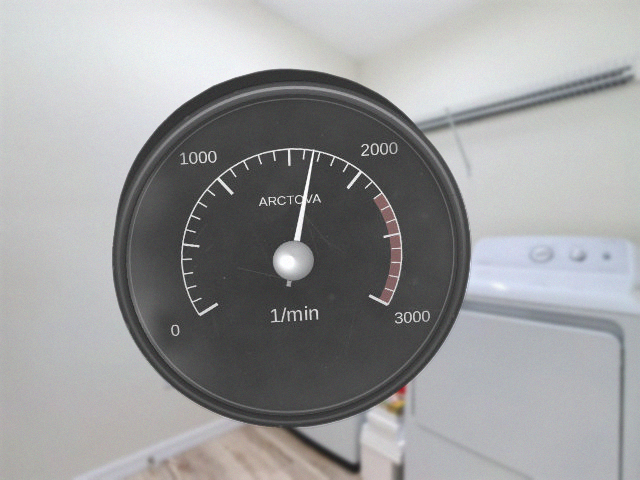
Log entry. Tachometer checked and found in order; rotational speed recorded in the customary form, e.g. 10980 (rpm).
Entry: 1650 (rpm)
